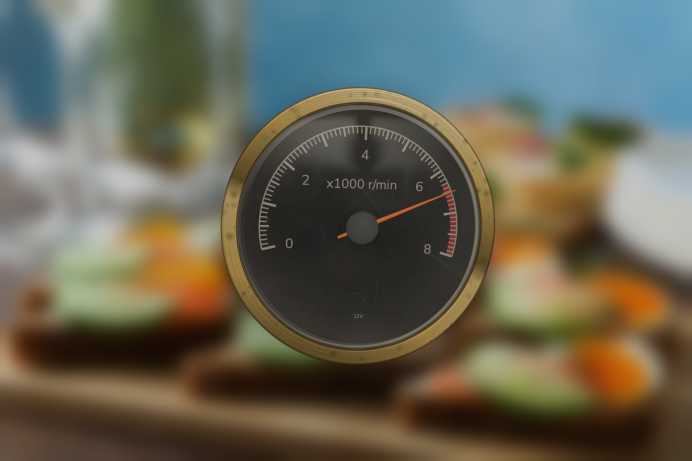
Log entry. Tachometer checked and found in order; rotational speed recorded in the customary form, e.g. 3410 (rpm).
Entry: 6500 (rpm)
